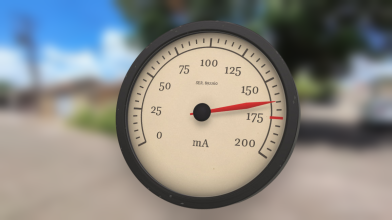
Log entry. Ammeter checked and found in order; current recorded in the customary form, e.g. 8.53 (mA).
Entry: 165 (mA)
